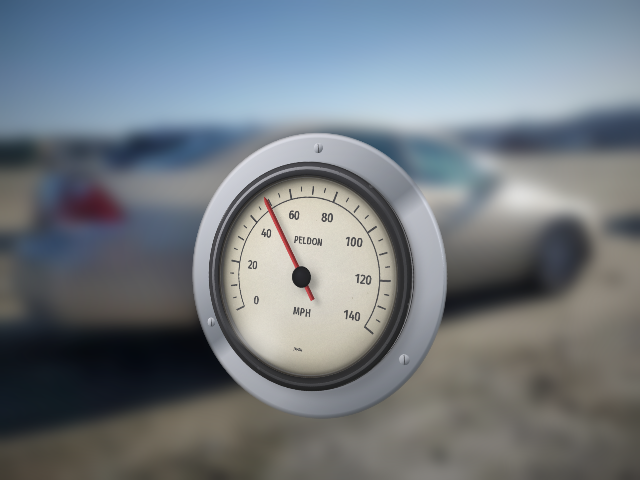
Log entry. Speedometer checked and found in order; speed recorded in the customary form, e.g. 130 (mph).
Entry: 50 (mph)
